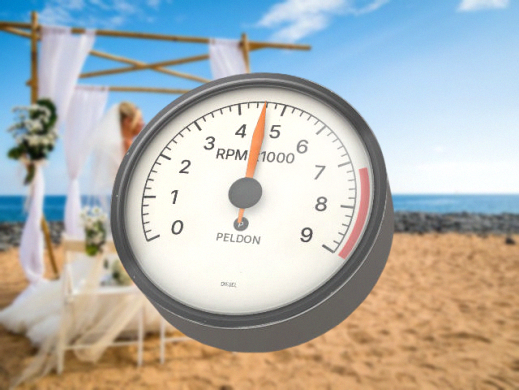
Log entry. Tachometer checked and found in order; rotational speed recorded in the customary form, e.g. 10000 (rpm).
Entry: 4600 (rpm)
